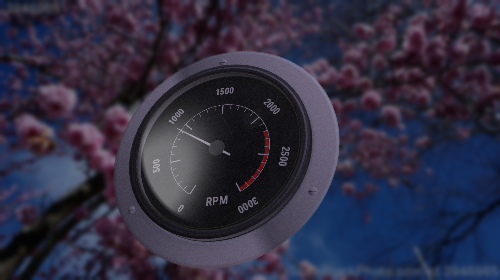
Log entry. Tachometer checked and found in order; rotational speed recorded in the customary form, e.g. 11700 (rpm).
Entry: 900 (rpm)
